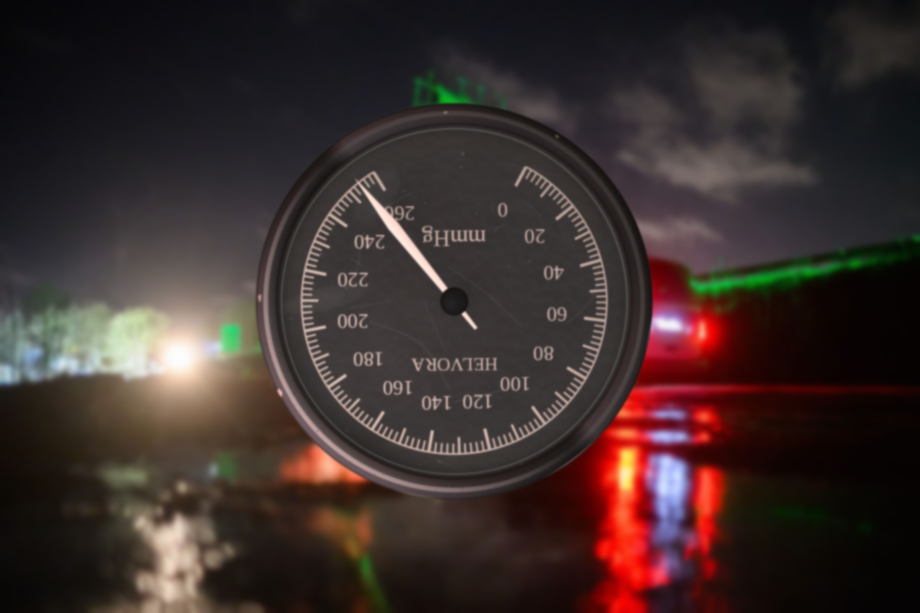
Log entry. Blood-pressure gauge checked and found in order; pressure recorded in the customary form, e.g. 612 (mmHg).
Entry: 254 (mmHg)
